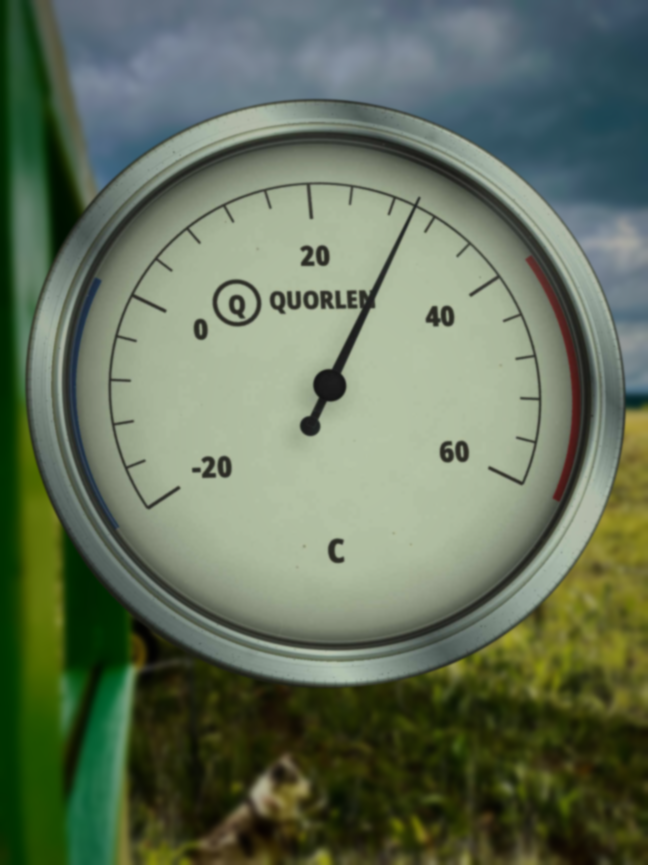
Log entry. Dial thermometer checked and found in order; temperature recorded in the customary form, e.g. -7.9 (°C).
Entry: 30 (°C)
